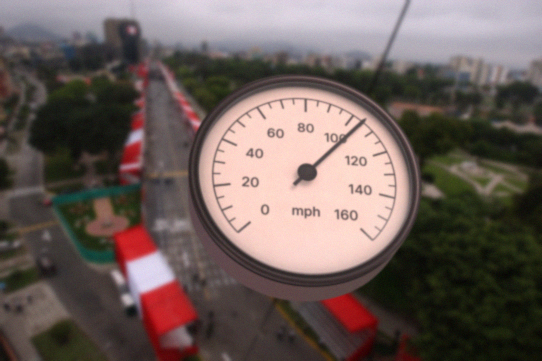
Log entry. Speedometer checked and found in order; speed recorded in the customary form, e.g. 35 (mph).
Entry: 105 (mph)
